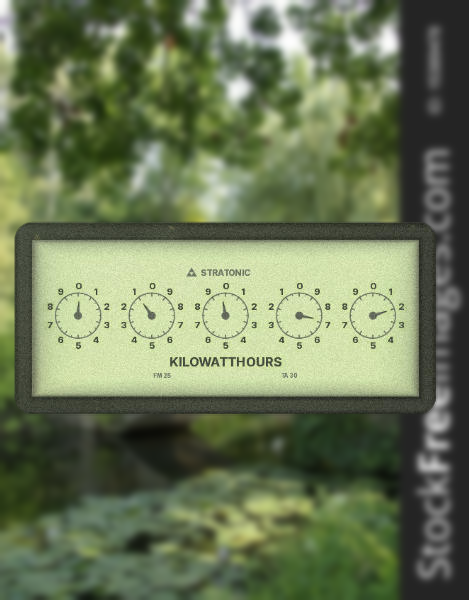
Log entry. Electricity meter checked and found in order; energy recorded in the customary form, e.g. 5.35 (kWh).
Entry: 972 (kWh)
